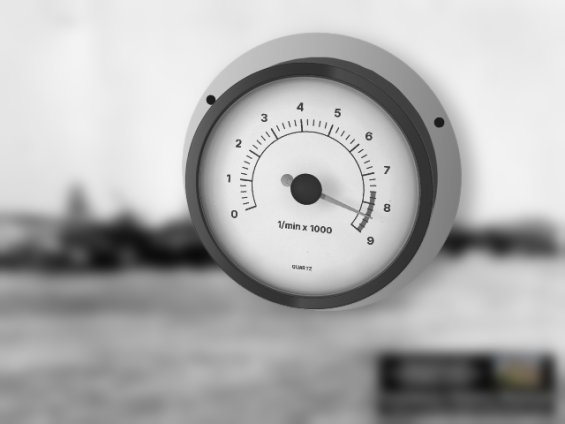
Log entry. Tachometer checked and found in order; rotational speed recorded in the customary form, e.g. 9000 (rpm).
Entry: 8400 (rpm)
